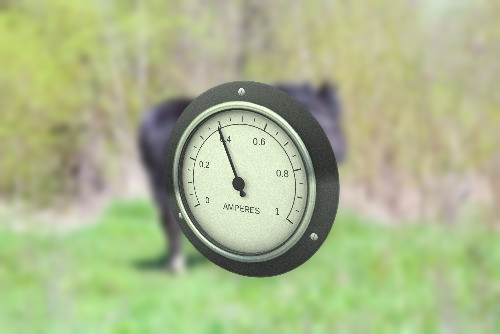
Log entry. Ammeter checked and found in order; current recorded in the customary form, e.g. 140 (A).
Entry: 0.4 (A)
